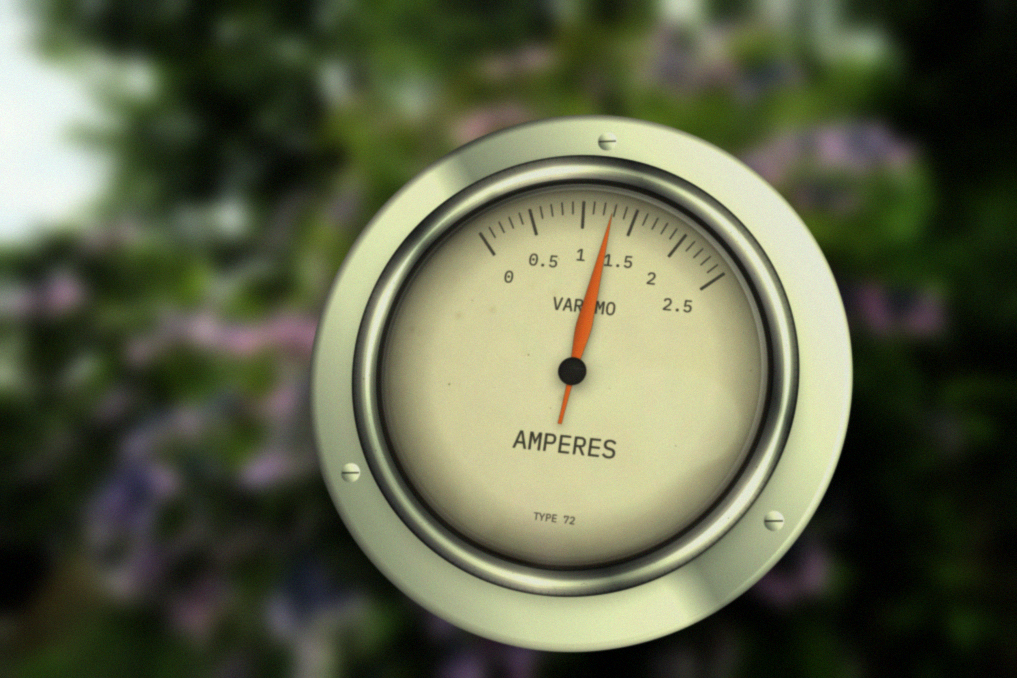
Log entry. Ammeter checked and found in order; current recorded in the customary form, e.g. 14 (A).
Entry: 1.3 (A)
